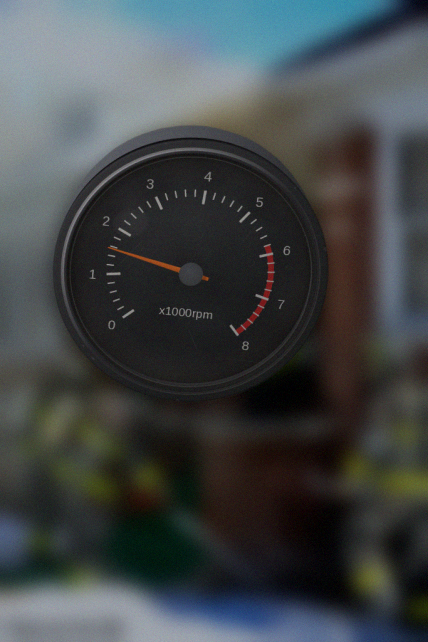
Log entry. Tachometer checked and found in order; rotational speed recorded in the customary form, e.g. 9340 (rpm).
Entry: 1600 (rpm)
